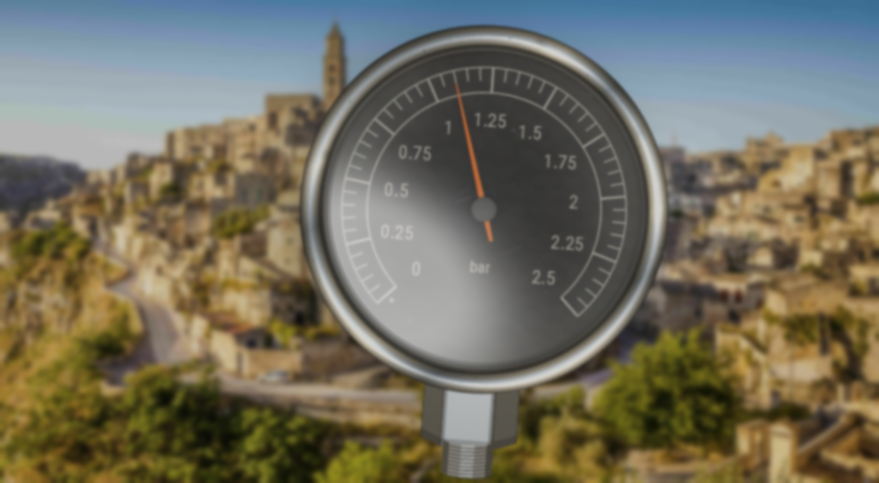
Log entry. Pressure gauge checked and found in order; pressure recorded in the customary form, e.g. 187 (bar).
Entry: 1.1 (bar)
